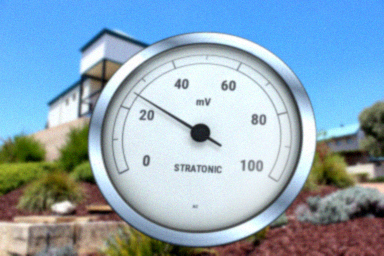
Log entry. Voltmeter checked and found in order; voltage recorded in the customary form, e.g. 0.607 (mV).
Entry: 25 (mV)
